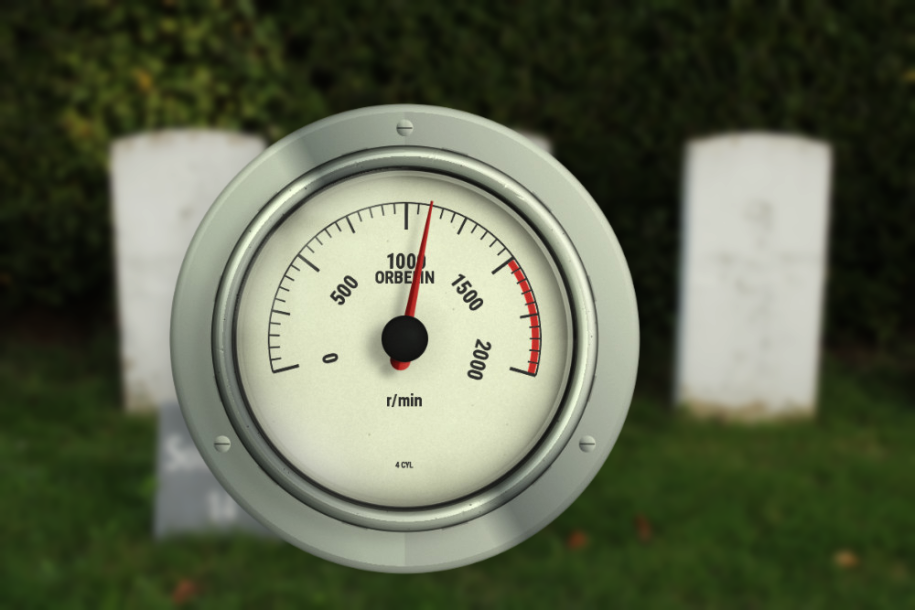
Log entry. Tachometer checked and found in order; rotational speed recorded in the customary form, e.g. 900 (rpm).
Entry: 1100 (rpm)
